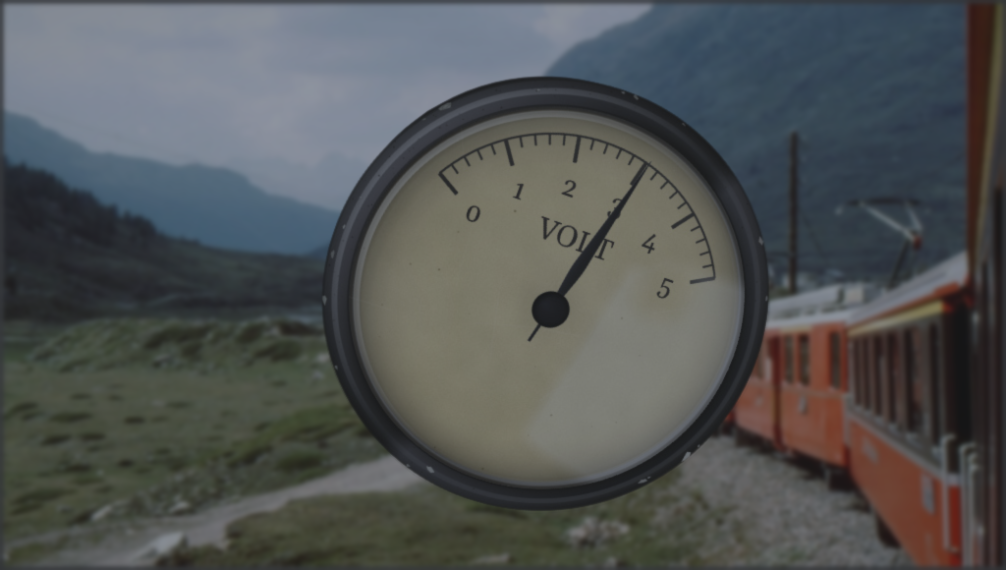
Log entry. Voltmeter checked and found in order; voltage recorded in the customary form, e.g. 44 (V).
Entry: 3 (V)
